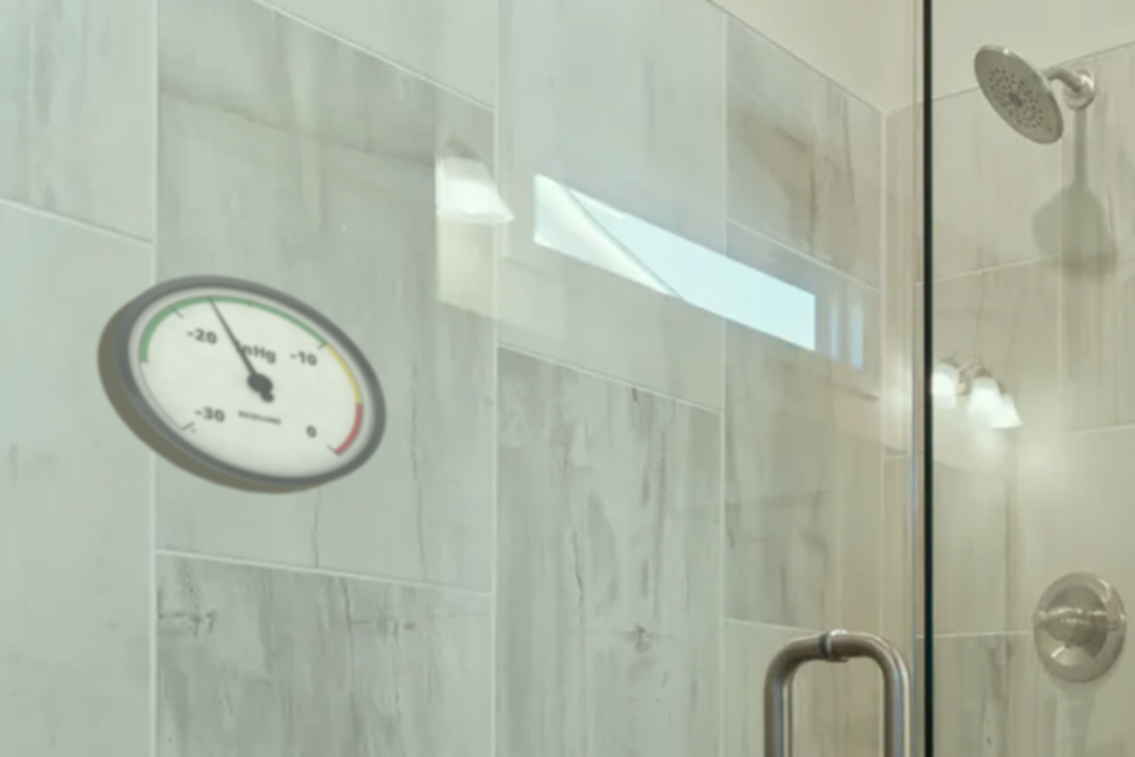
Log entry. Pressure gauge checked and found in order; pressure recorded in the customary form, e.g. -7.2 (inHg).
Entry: -17.5 (inHg)
